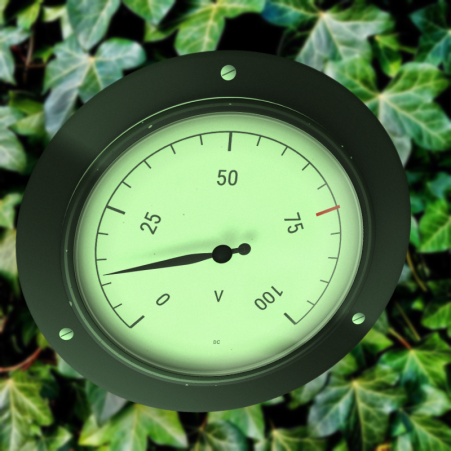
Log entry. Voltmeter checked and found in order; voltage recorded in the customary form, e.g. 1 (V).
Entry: 12.5 (V)
